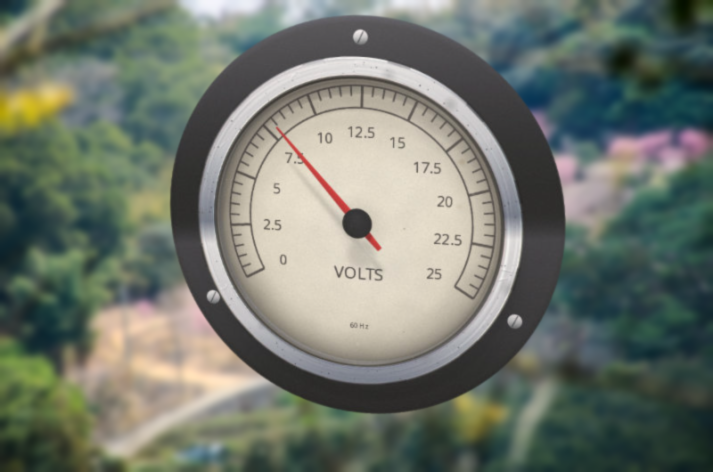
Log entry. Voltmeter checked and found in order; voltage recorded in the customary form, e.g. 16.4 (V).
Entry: 8 (V)
